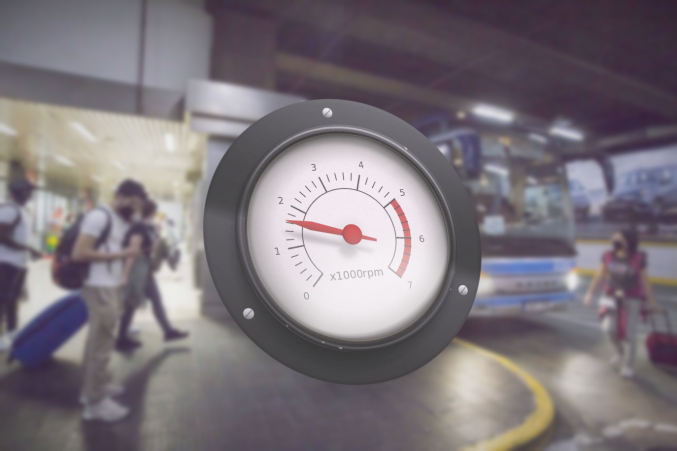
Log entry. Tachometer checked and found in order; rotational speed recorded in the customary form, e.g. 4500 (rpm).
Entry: 1600 (rpm)
